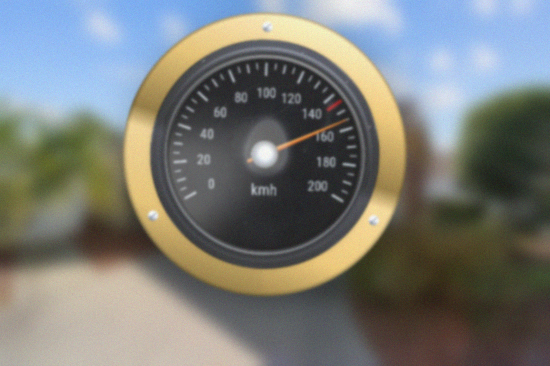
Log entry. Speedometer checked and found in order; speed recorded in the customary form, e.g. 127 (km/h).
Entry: 155 (km/h)
